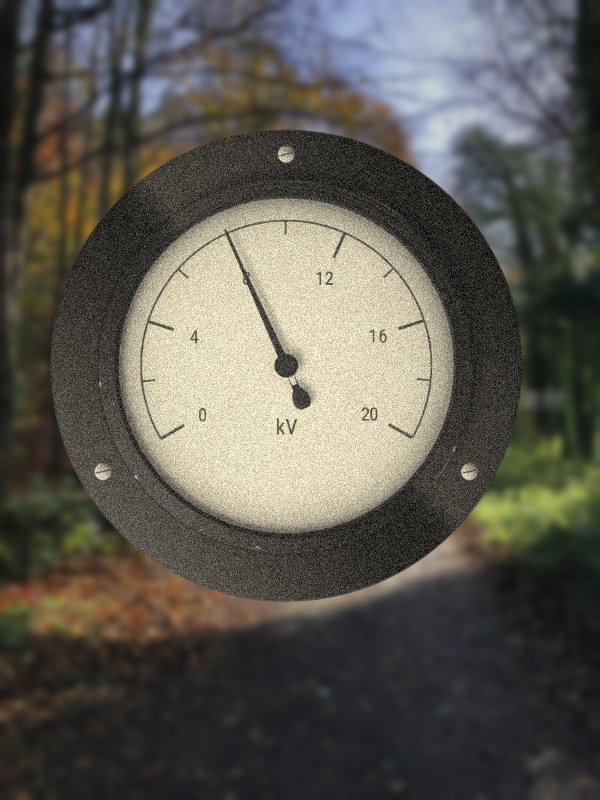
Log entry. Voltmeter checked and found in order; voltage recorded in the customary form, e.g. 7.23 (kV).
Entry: 8 (kV)
